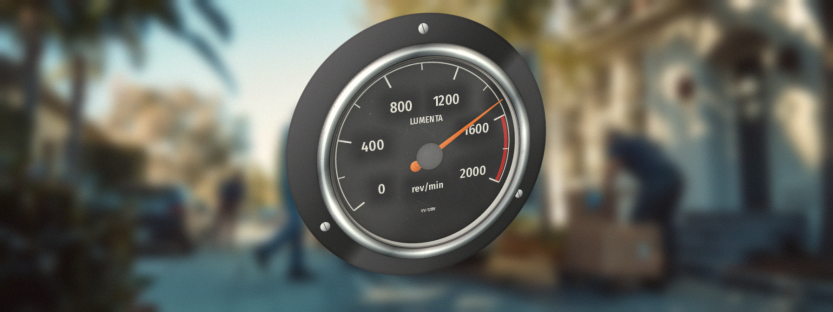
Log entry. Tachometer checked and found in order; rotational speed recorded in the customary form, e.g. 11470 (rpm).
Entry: 1500 (rpm)
